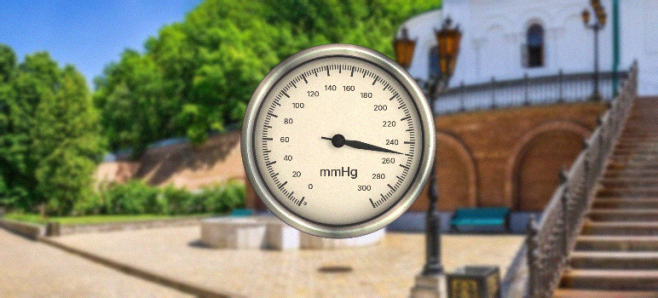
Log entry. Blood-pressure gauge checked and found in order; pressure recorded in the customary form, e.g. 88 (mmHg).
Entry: 250 (mmHg)
